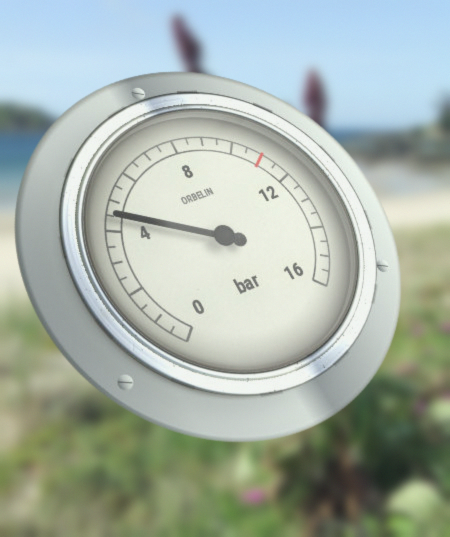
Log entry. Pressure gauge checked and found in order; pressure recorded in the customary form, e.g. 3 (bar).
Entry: 4.5 (bar)
